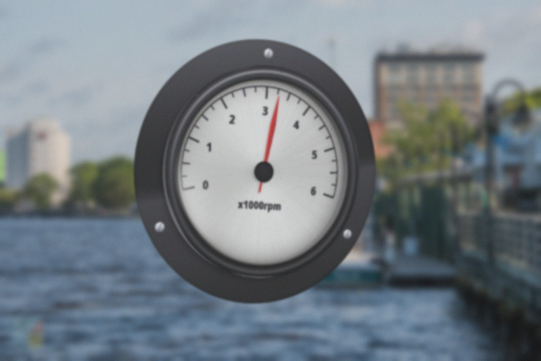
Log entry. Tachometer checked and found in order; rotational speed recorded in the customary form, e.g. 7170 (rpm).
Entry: 3250 (rpm)
